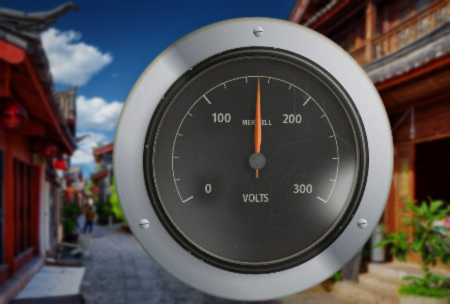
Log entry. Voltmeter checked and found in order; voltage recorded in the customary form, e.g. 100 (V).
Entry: 150 (V)
